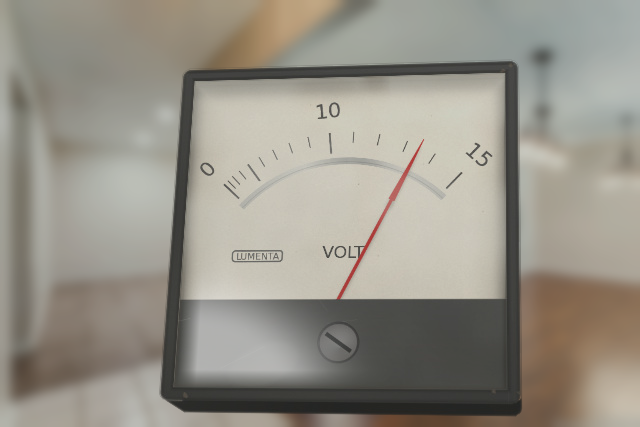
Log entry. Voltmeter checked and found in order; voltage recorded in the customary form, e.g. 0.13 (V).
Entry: 13.5 (V)
